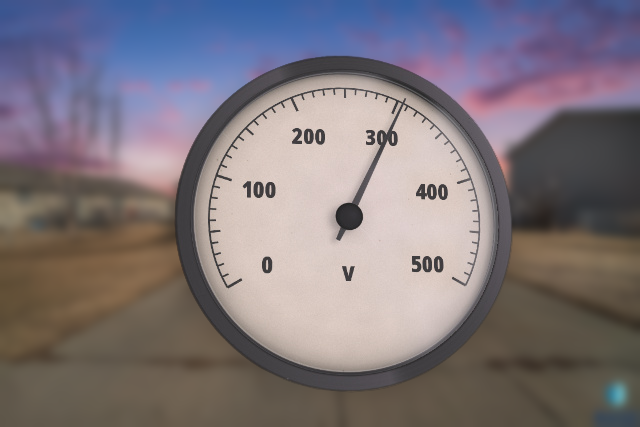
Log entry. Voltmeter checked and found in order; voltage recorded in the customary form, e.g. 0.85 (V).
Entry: 305 (V)
